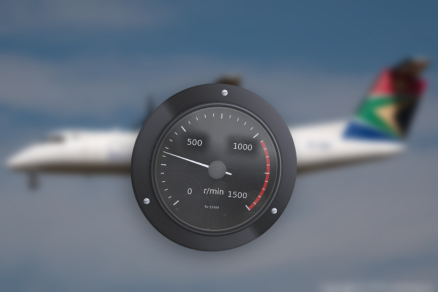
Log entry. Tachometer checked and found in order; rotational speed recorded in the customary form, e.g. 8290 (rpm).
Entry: 325 (rpm)
